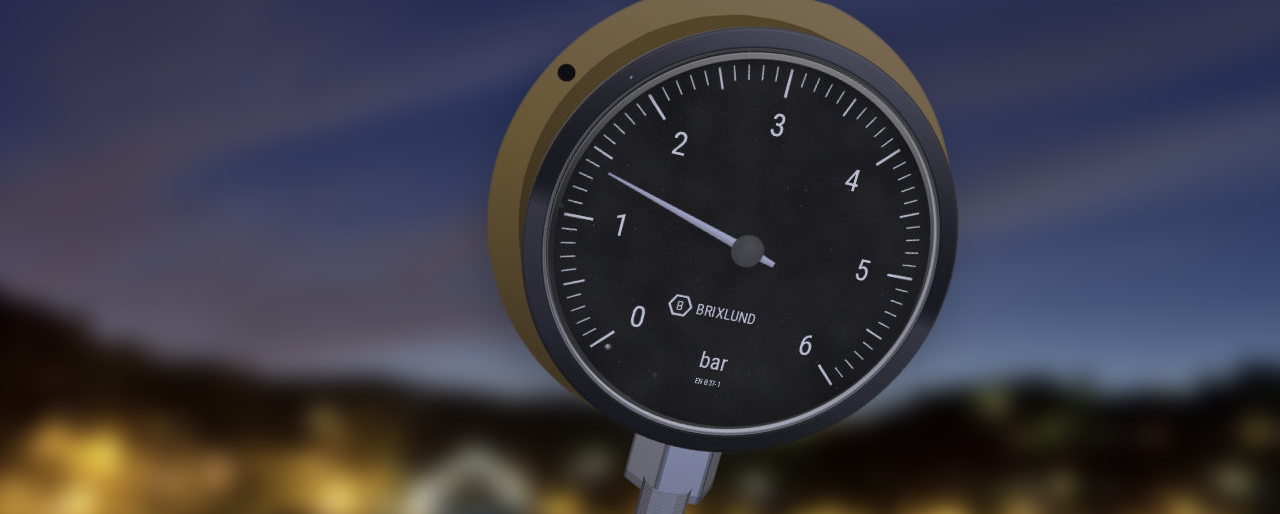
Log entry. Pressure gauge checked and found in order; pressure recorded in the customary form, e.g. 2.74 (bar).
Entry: 1.4 (bar)
